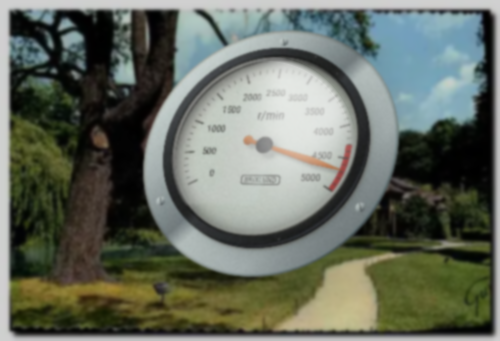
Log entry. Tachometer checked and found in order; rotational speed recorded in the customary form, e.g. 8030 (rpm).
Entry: 4700 (rpm)
